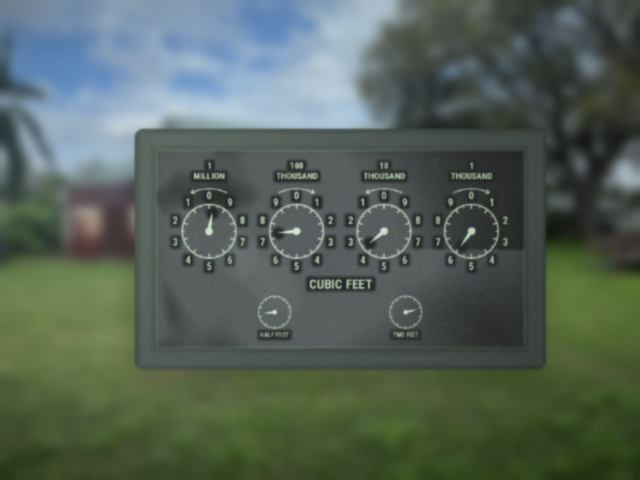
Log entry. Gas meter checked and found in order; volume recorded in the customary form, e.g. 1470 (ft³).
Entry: 973600 (ft³)
